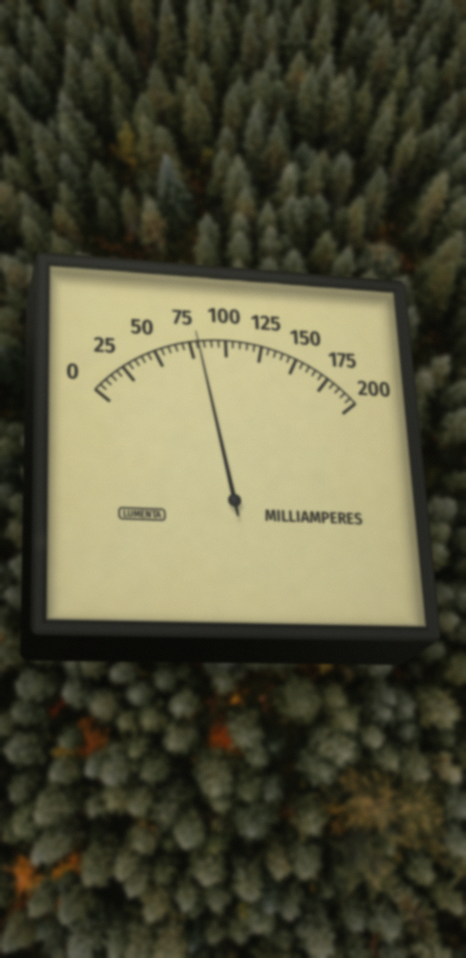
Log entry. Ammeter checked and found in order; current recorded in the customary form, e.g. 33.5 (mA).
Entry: 80 (mA)
